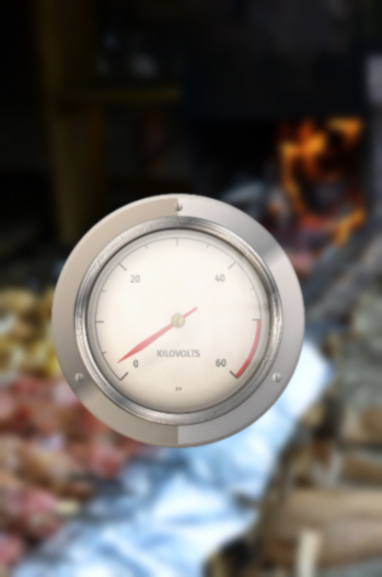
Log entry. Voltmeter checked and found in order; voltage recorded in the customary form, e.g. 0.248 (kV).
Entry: 2.5 (kV)
